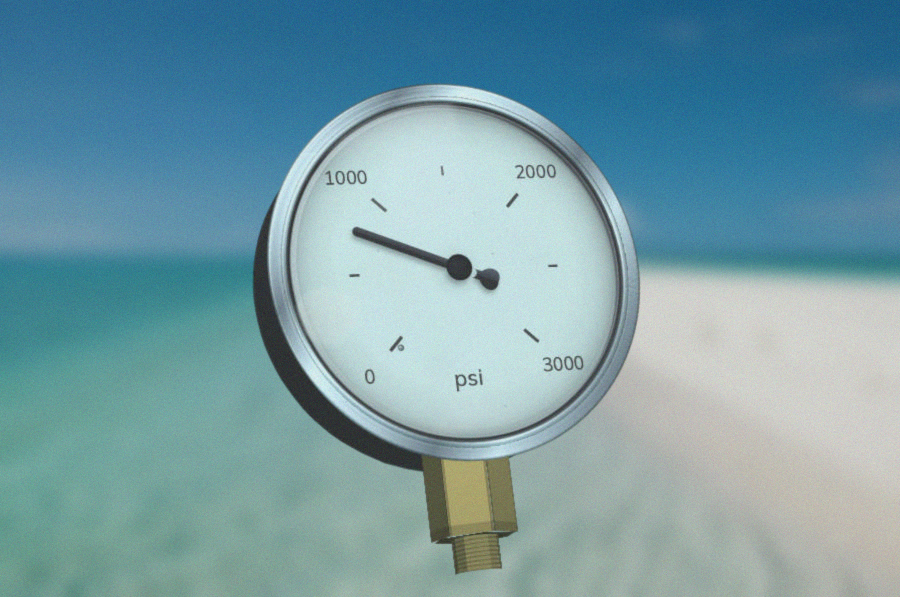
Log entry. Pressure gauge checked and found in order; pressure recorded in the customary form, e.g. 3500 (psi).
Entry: 750 (psi)
